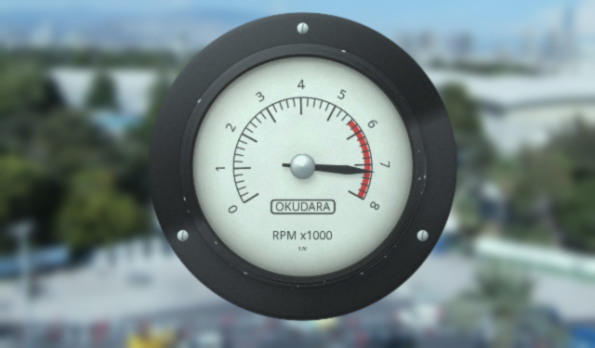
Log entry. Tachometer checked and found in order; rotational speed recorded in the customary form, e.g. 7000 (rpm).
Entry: 7200 (rpm)
